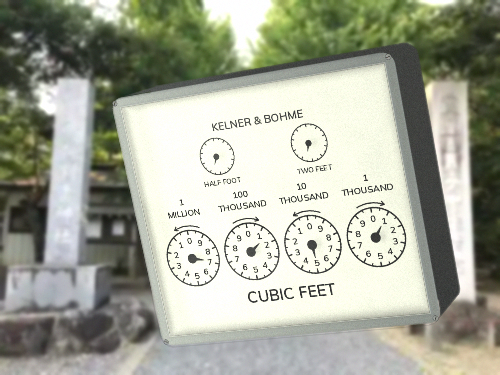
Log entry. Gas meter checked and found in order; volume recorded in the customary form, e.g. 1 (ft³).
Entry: 715100 (ft³)
